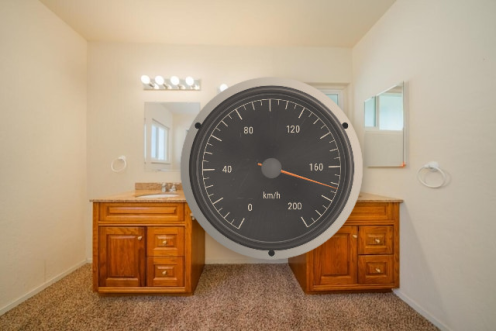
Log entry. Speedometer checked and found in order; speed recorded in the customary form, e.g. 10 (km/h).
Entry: 172.5 (km/h)
